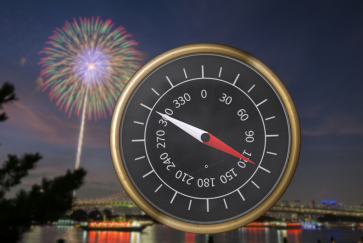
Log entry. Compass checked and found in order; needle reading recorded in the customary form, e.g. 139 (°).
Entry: 120 (°)
